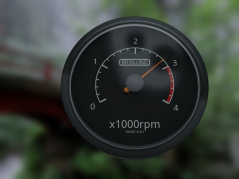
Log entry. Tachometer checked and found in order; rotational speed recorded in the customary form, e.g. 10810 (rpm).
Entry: 2800 (rpm)
